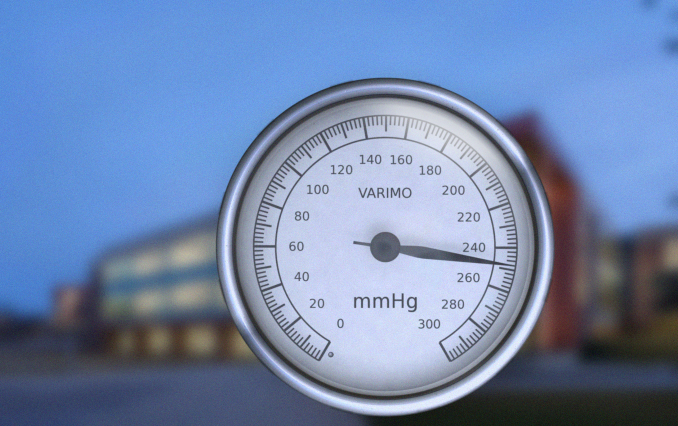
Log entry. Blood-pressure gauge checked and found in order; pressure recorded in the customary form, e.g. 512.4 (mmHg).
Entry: 248 (mmHg)
